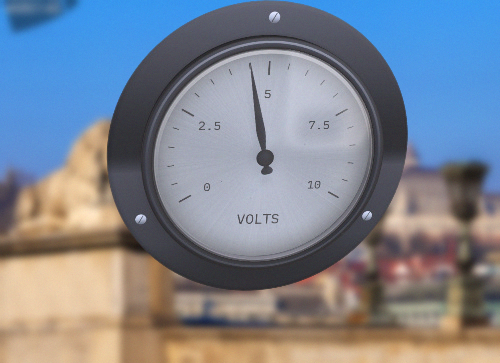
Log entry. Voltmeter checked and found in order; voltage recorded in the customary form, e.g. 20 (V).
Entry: 4.5 (V)
